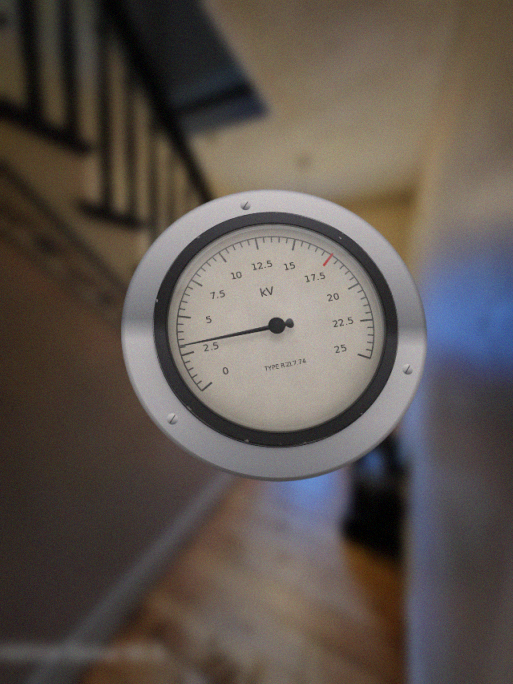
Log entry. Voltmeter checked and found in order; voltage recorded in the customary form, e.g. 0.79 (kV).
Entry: 3 (kV)
